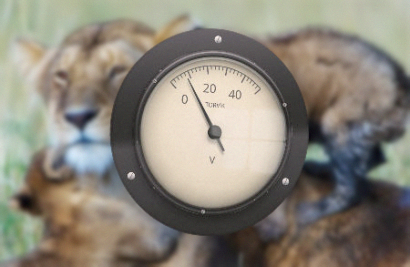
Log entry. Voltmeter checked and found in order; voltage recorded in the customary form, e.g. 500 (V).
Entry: 8 (V)
